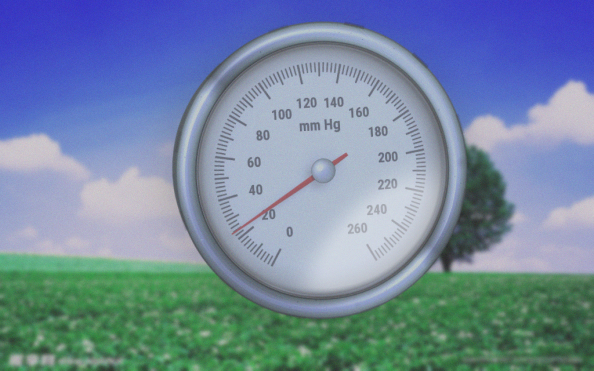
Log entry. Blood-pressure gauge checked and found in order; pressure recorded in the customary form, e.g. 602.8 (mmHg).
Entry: 24 (mmHg)
